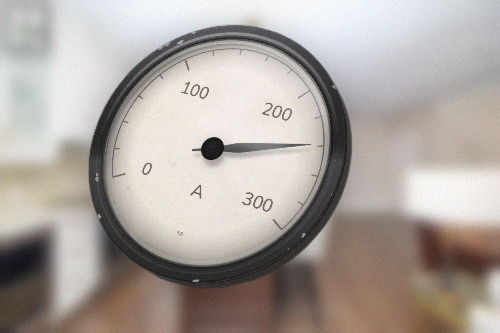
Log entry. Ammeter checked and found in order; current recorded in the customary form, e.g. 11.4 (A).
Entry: 240 (A)
